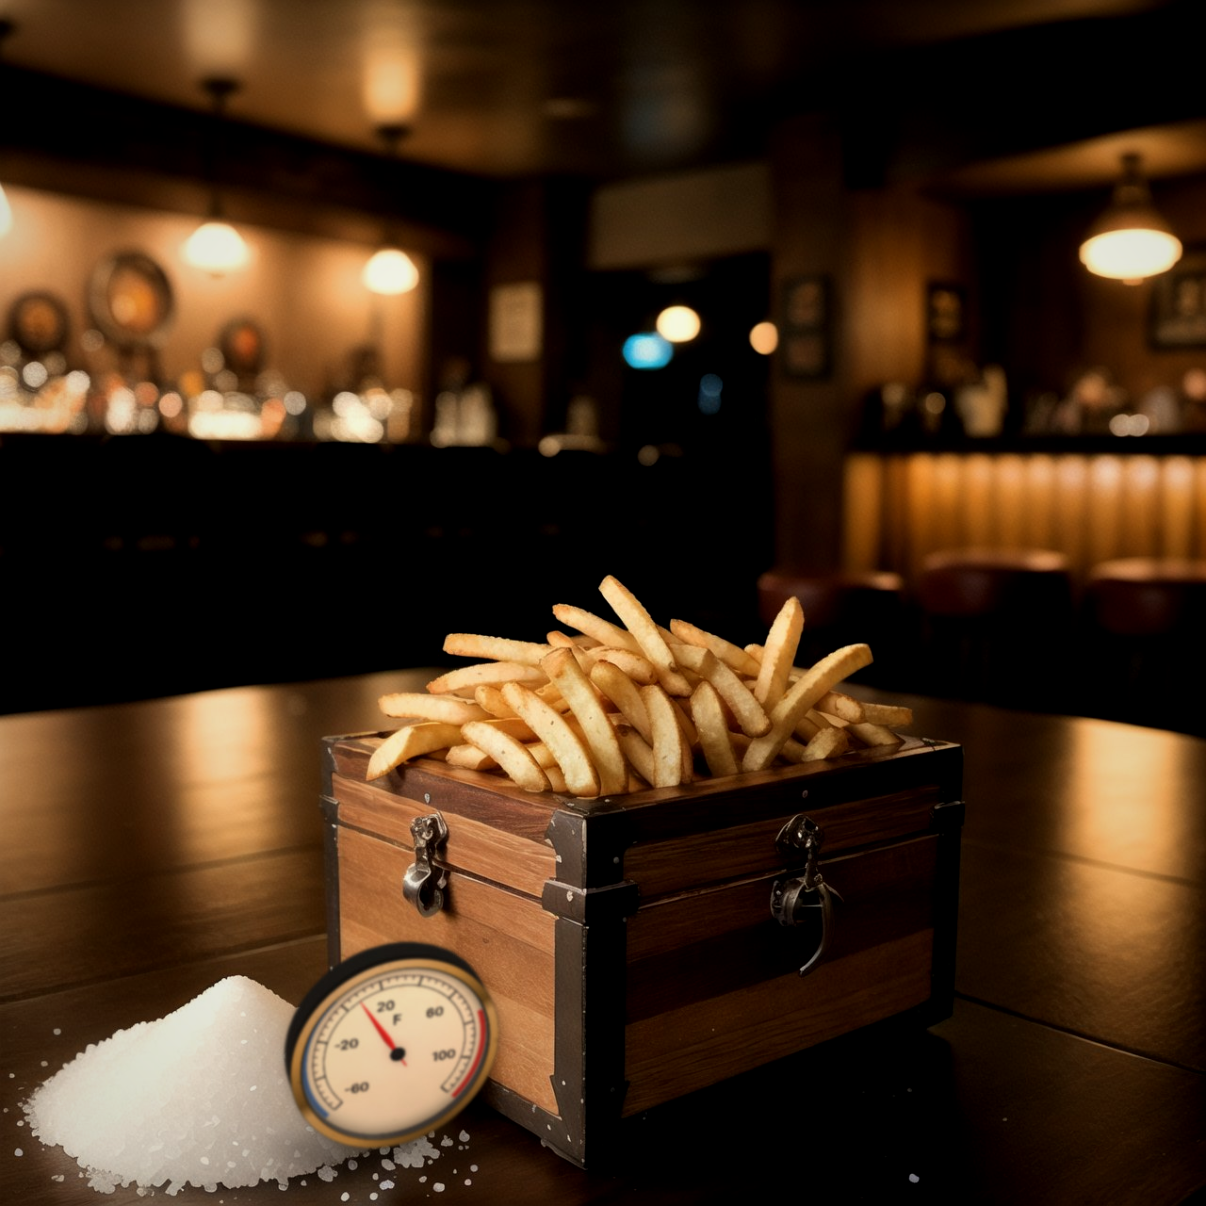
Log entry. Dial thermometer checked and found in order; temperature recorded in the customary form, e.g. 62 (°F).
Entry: 8 (°F)
